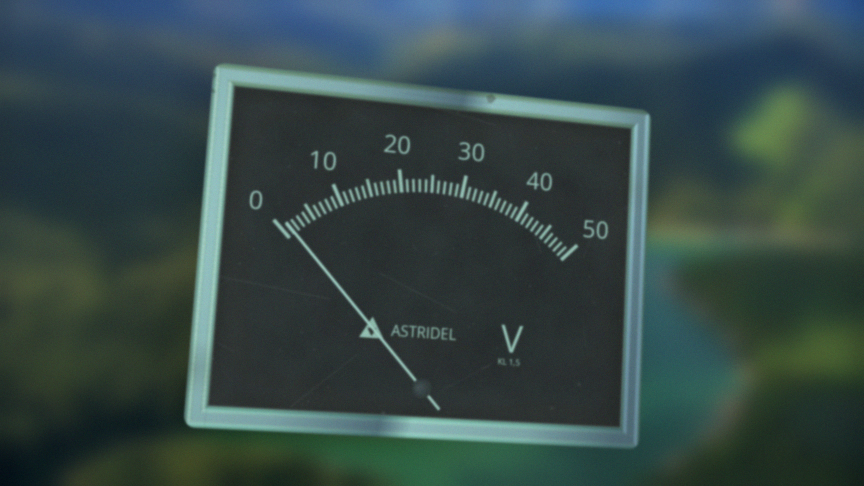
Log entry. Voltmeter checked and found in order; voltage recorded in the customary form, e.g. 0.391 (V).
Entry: 1 (V)
